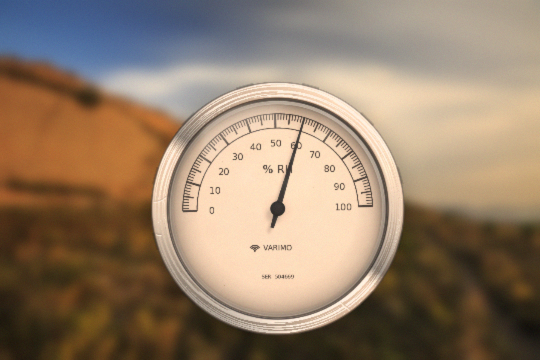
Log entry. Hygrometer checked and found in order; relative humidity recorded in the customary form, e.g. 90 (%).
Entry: 60 (%)
